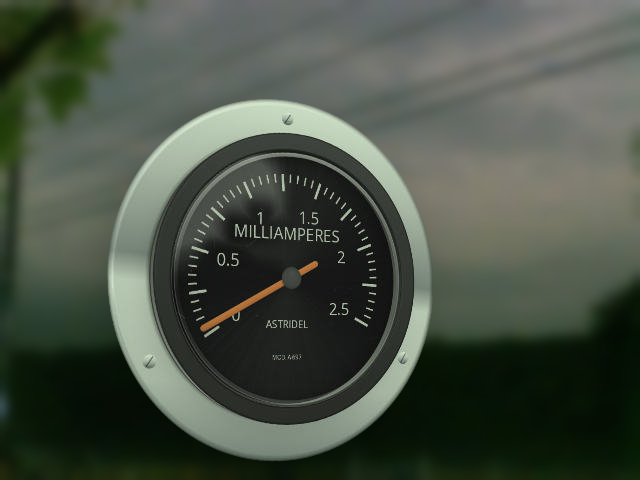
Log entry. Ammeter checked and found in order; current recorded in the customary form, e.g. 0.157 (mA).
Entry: 0.05 (mA)
